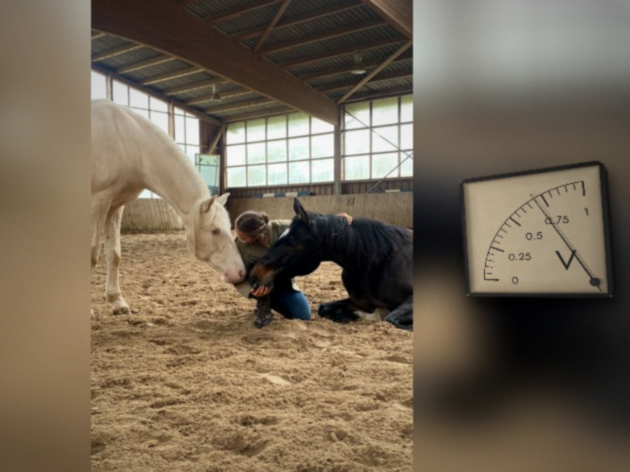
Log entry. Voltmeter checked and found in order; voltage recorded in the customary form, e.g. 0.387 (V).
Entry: 0.7 (V)
